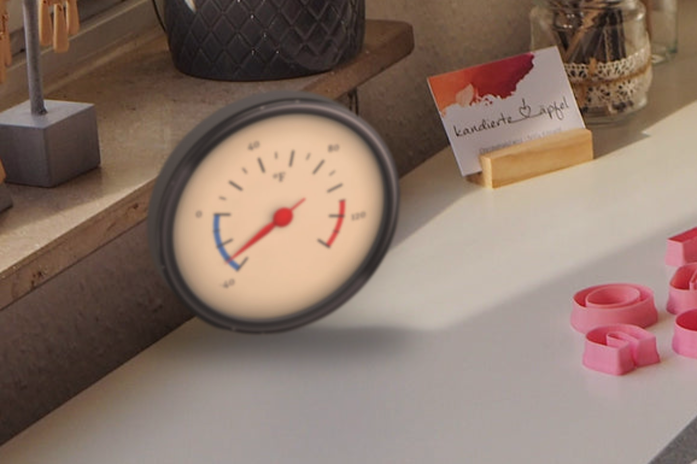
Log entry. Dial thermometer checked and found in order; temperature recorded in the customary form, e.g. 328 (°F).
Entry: -30 (°F)
